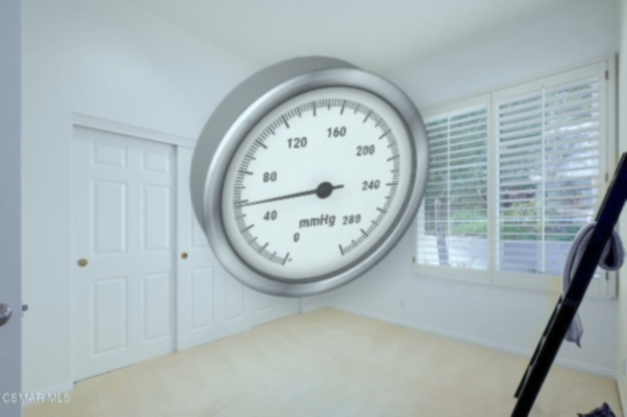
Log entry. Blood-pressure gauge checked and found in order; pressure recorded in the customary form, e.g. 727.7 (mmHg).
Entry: 60 (mmHg)
